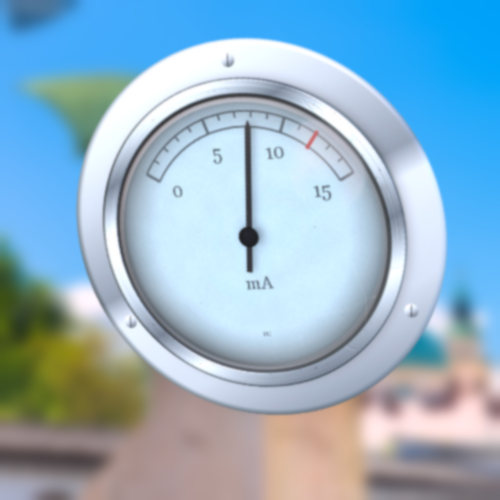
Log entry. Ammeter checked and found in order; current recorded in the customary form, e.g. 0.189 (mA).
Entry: 8 (mA)
